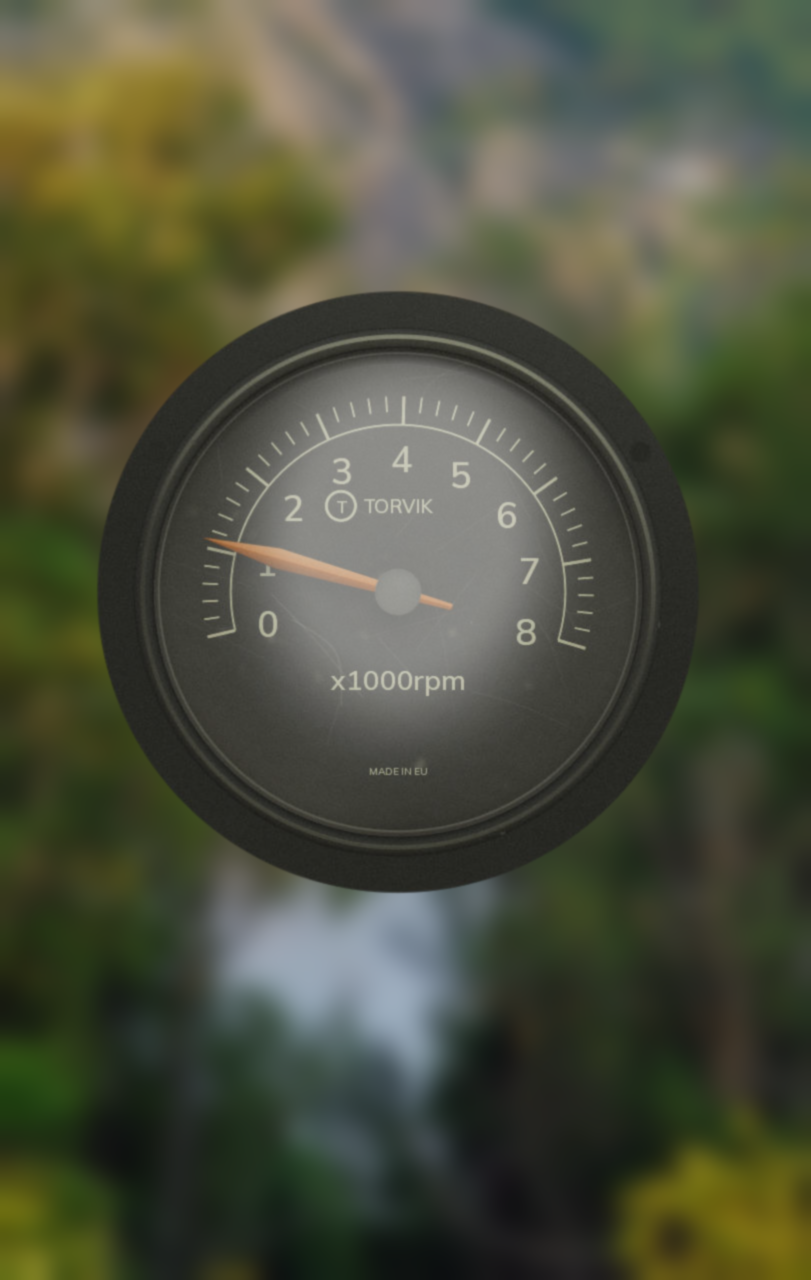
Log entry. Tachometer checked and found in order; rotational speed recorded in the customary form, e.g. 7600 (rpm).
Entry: 1100 (rpm)
